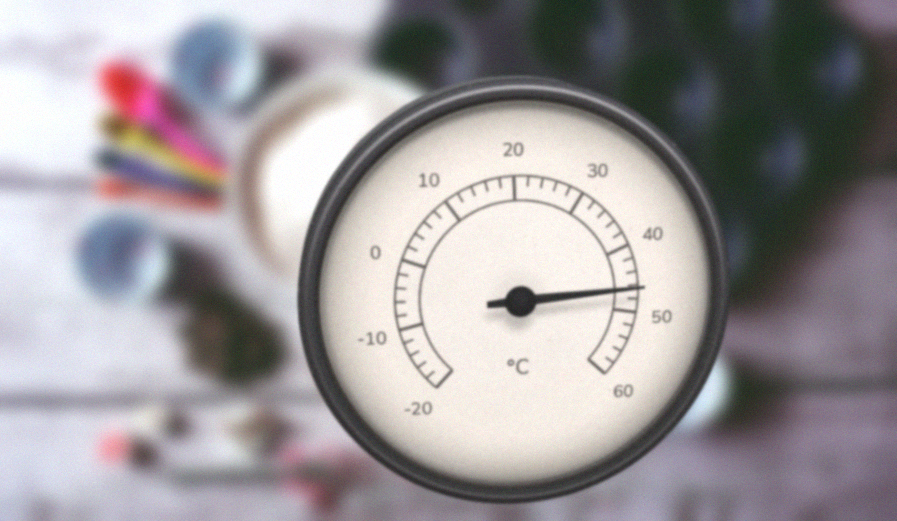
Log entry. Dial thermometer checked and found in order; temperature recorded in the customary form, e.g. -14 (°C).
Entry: 46 (°C)
